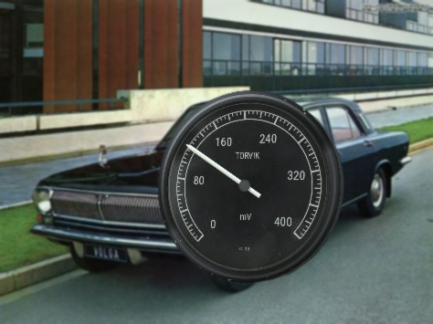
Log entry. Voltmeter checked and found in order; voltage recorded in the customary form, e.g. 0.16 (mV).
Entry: 120 (mV)
